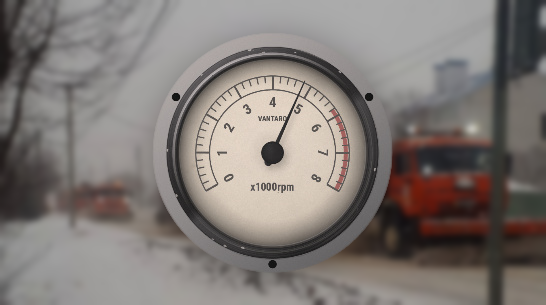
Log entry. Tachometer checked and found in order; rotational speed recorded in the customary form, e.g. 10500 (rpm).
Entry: 4800 (rpm)
